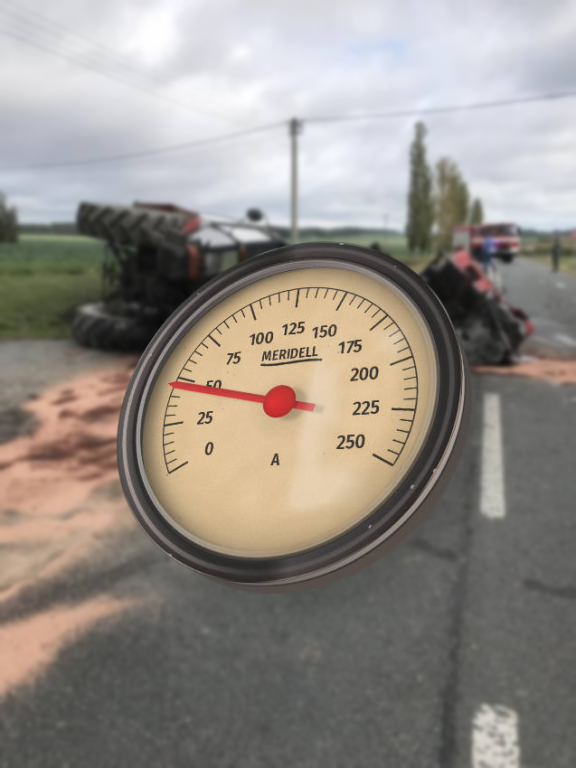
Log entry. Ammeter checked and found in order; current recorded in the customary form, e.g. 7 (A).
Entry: 45 (A)
